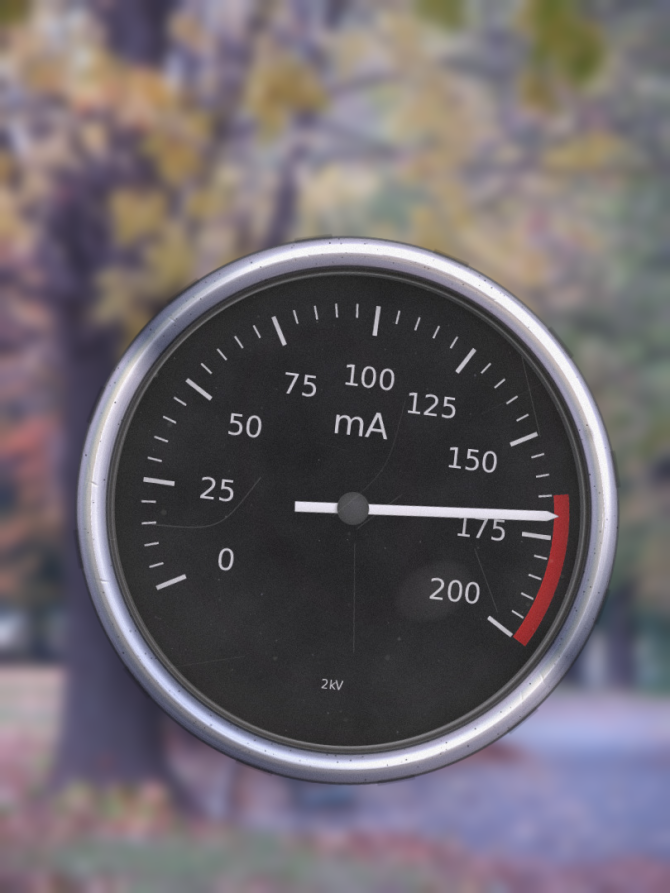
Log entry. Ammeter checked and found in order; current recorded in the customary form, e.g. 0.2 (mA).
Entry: 170 (mA)
